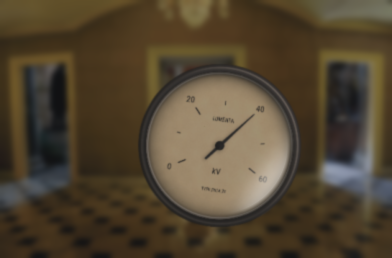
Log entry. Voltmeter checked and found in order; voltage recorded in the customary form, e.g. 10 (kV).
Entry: 40 (kV)
